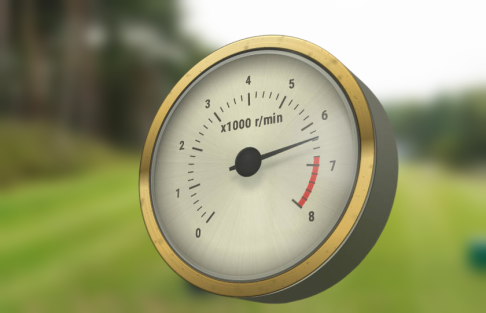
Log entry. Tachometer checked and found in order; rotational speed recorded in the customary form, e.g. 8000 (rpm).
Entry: 6400 (rpm)
